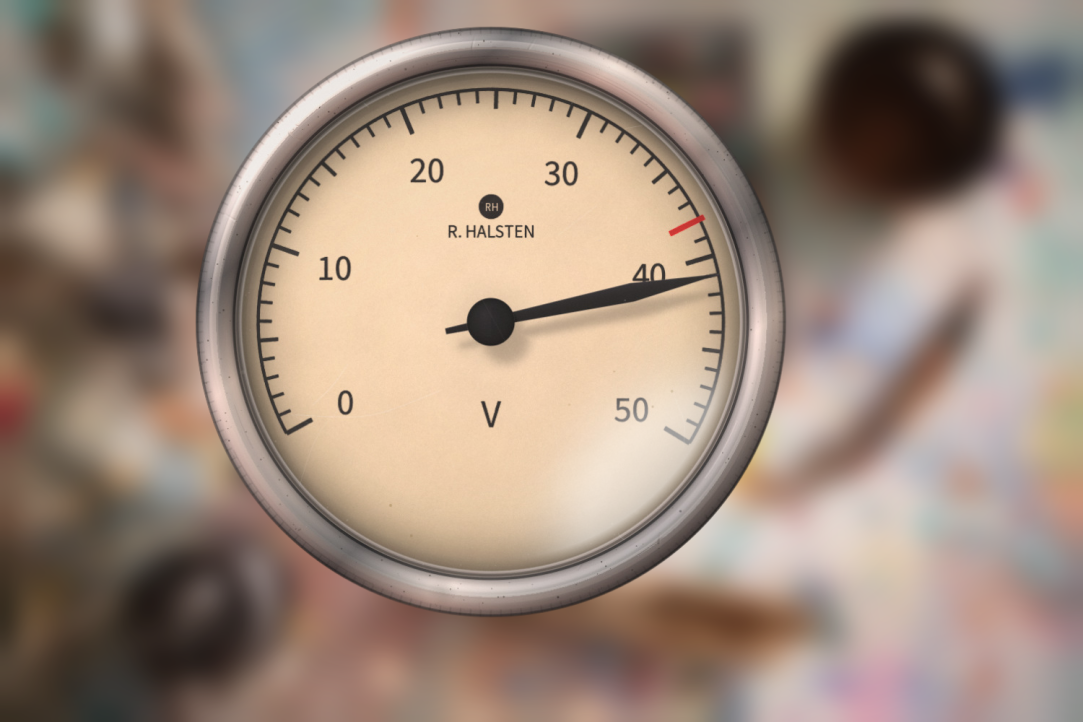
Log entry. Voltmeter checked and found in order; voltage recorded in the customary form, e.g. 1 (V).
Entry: 41 (V)
